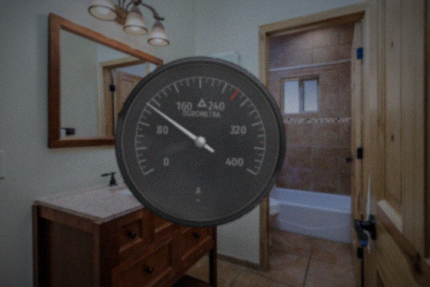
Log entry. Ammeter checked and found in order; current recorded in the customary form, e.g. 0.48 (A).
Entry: 110 (A)
